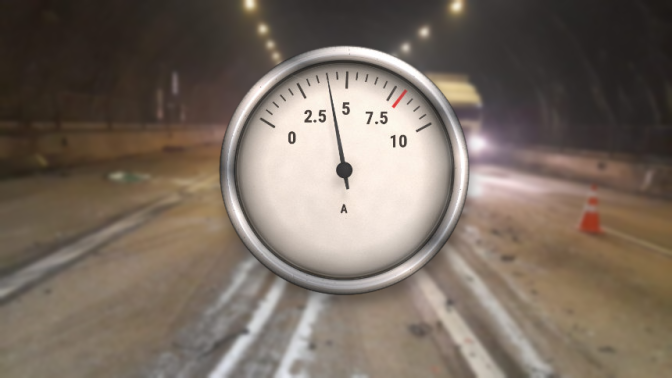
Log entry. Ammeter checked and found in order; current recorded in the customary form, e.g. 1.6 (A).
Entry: 4 (A)
